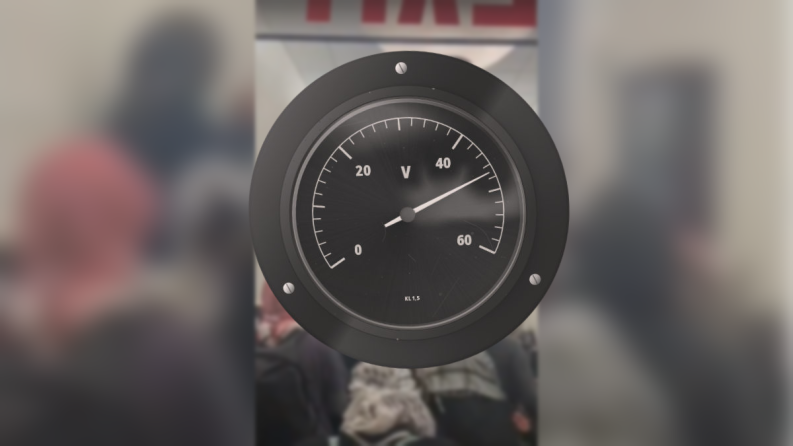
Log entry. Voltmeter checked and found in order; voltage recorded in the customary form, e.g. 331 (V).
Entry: 47 (V)
